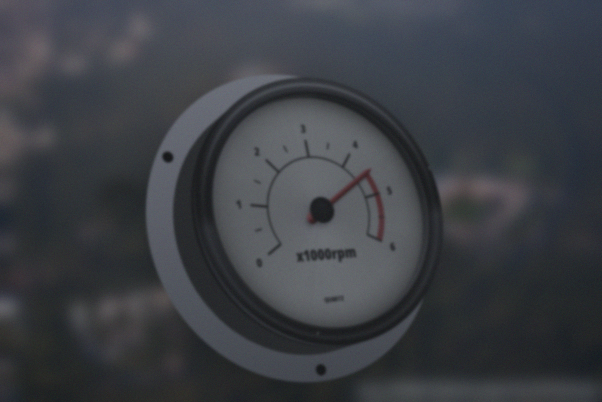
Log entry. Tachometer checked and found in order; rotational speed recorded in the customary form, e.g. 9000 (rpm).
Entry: 4500 (rpm)
